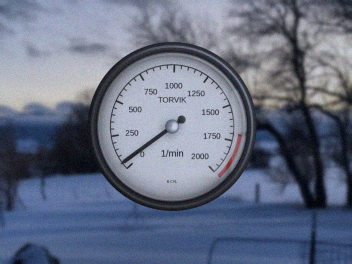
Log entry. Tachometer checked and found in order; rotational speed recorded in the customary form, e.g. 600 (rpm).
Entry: 50 (rpm)
